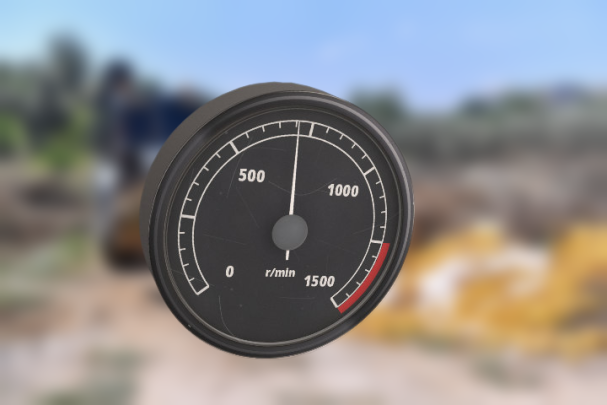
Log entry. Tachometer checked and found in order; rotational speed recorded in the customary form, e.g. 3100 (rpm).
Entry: 700 (rpm)
